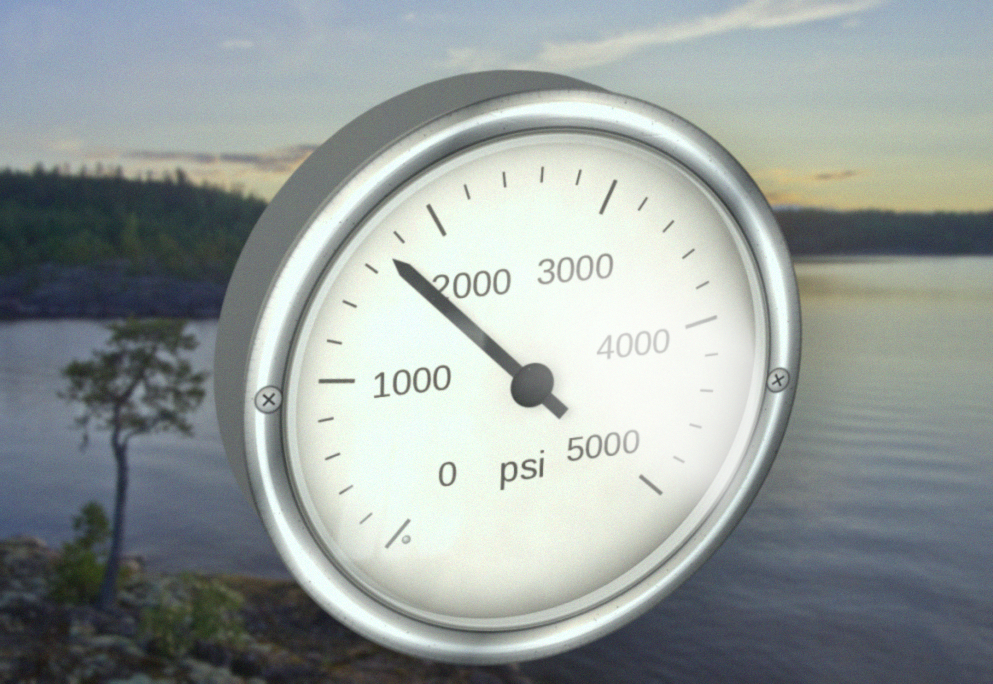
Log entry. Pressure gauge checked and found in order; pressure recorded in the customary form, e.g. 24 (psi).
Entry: 1700 (psi)
